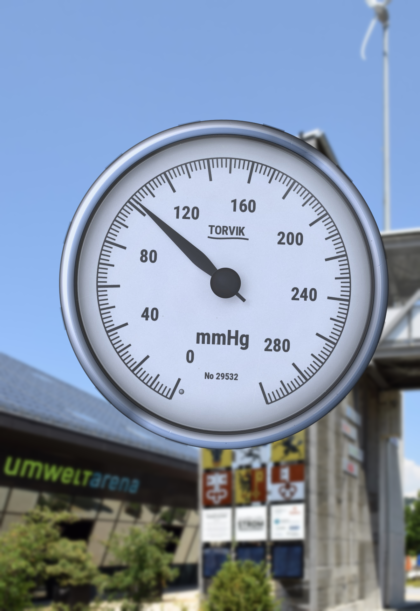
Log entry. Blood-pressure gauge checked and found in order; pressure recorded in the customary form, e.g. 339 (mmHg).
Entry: 102 (mmHg)
